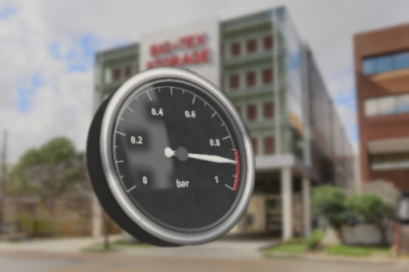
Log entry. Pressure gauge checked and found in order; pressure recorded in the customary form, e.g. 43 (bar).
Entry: 0.9 (bar)
